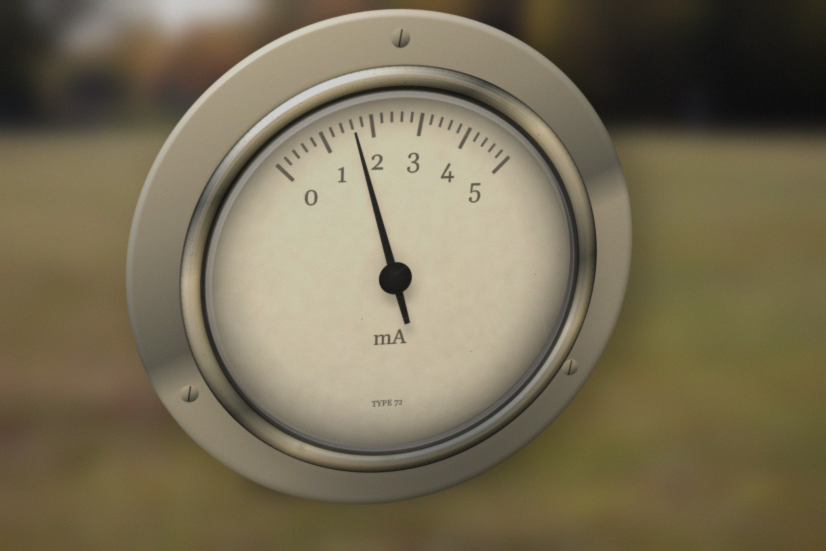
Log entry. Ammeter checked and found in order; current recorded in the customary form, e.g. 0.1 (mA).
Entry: 1.6 (mA)
